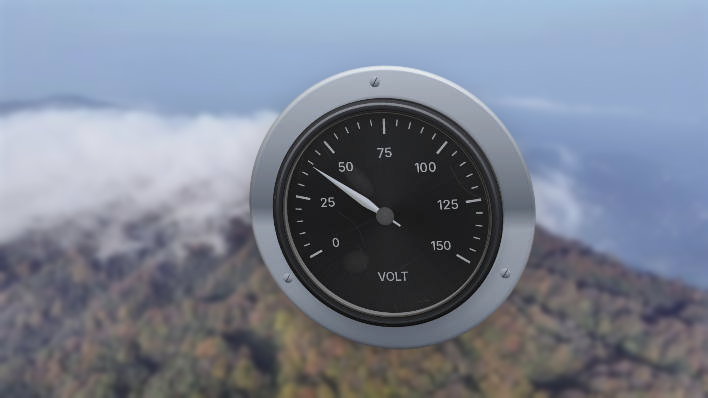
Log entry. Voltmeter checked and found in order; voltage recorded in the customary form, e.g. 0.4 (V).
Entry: 40 (V)
